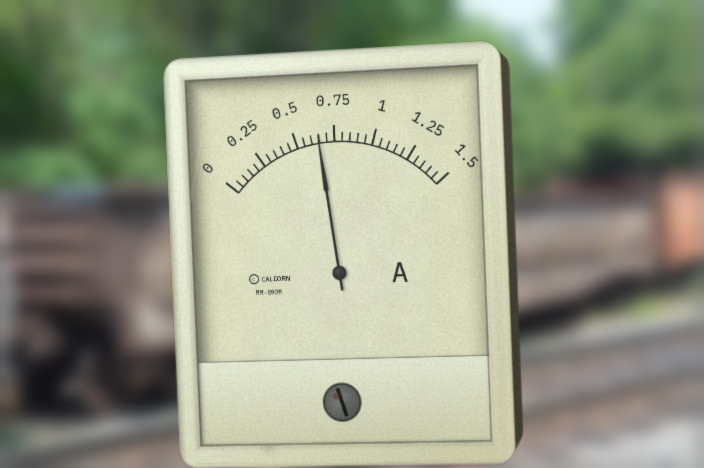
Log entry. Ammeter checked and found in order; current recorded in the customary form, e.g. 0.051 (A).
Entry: 0.65 (A)
